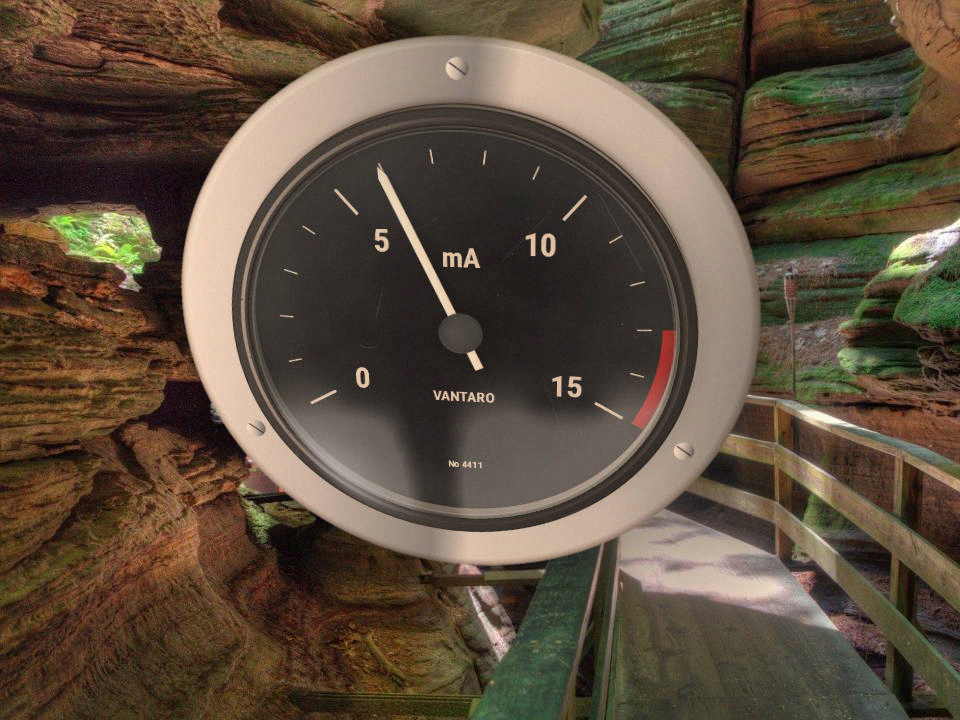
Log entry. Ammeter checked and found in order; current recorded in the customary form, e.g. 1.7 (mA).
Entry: 6 (mA)
